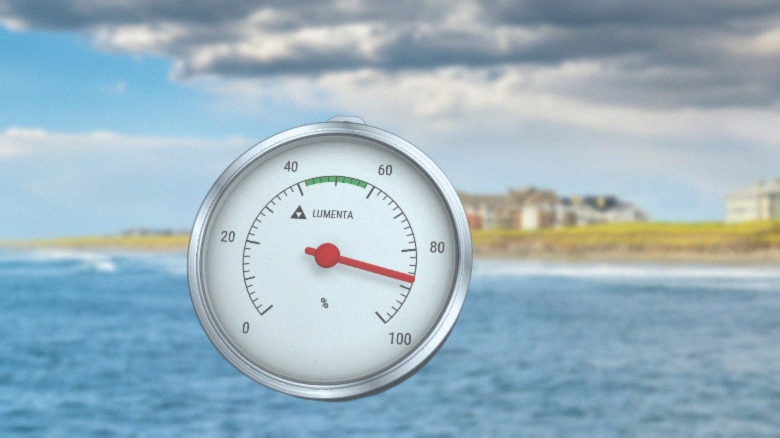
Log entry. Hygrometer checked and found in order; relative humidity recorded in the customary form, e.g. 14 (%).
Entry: 88 (%)
